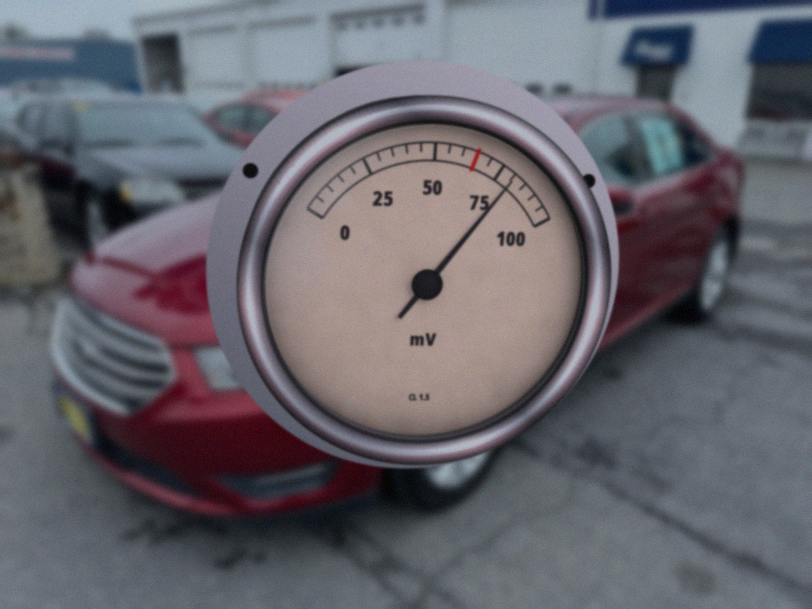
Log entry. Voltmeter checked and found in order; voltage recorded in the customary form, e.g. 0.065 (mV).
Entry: 80 (mV)
